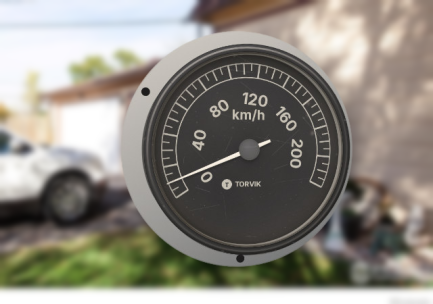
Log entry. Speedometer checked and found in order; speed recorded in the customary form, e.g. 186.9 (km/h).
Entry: 10 (km/h)
